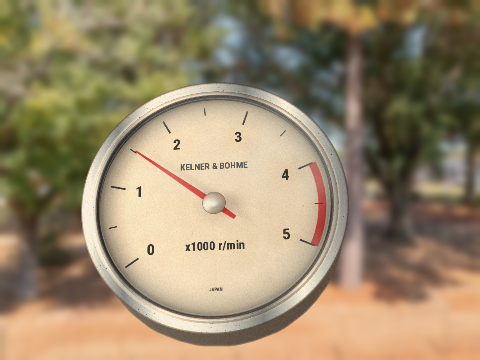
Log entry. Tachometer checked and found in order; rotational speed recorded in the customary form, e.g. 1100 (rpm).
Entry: 1500 (rpm)
